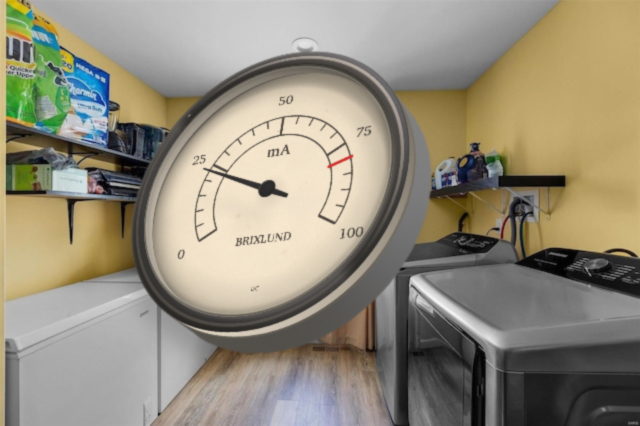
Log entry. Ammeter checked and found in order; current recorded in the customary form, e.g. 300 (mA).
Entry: 22.5 (mA)
